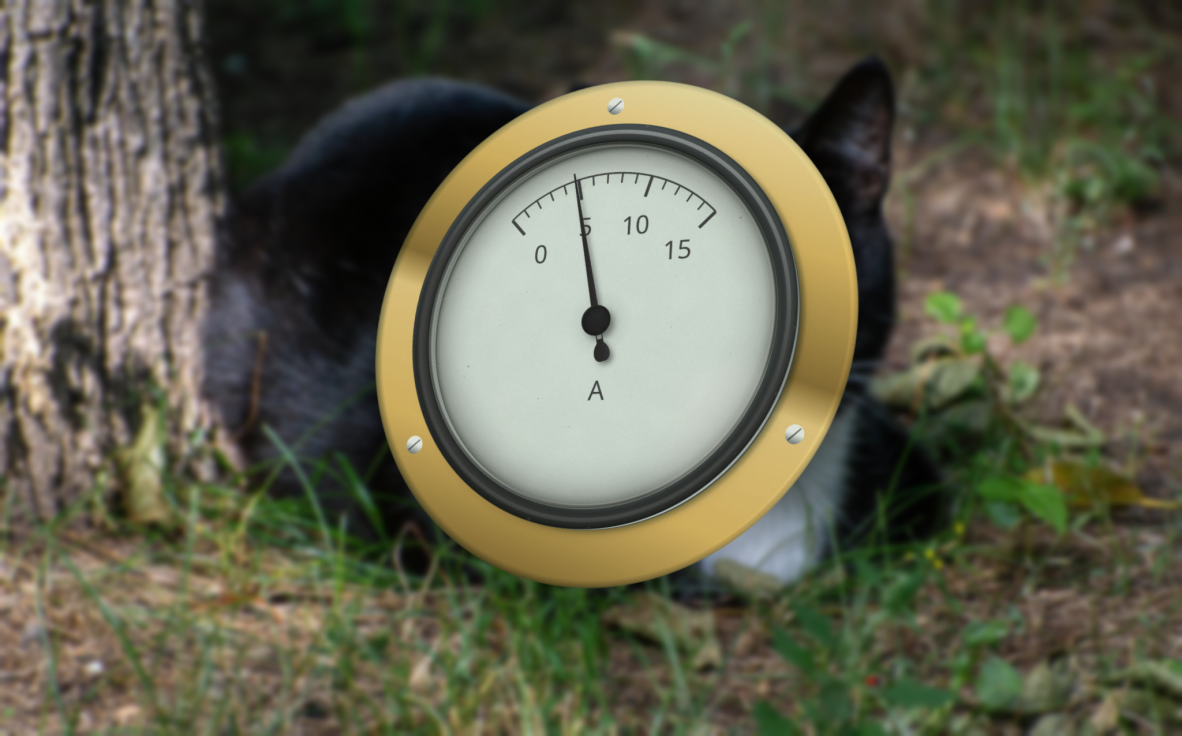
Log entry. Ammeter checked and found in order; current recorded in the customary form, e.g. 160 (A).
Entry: 5 (A)
